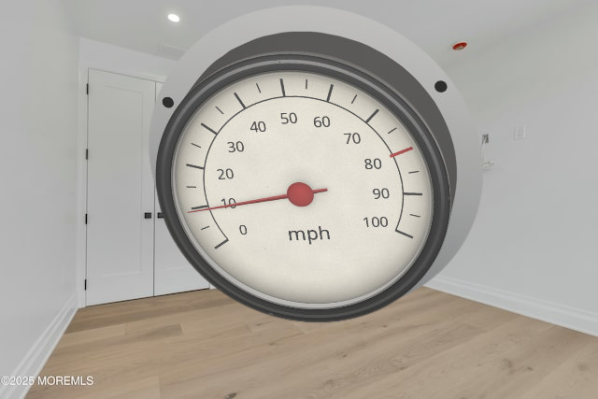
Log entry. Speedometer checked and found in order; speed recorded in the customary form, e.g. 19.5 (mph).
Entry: 10 (mph)
